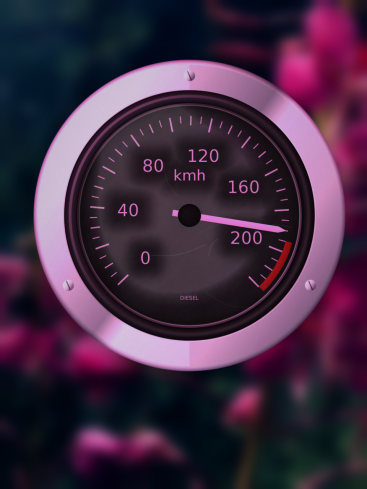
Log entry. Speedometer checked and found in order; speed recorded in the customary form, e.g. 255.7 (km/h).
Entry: 190 (km/h)
